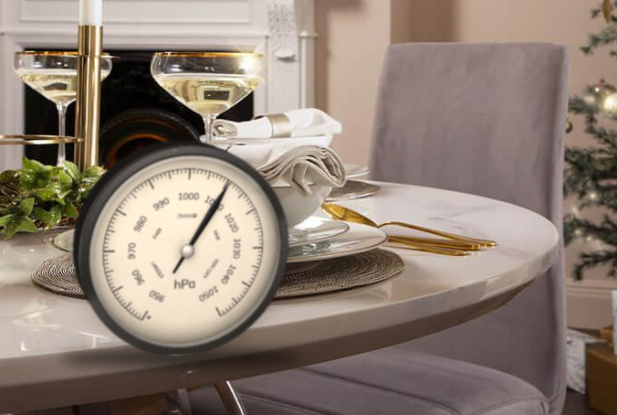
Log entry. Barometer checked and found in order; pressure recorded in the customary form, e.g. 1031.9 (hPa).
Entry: 1010 (hPa)
